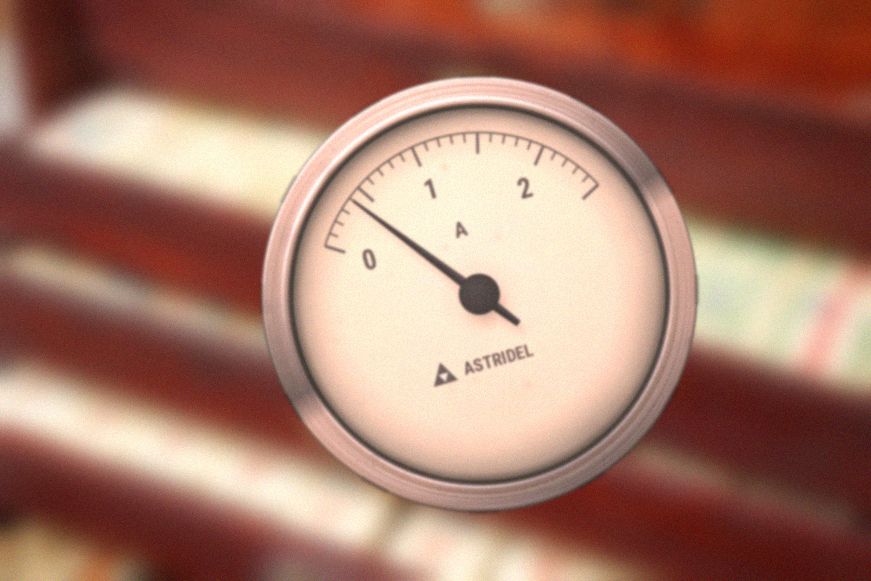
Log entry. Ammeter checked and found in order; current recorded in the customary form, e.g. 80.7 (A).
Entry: 0.4 (A)
